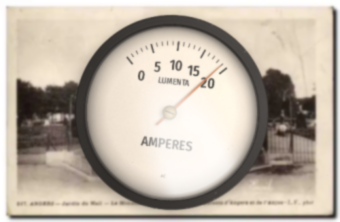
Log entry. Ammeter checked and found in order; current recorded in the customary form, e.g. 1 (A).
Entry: 19 (A)
